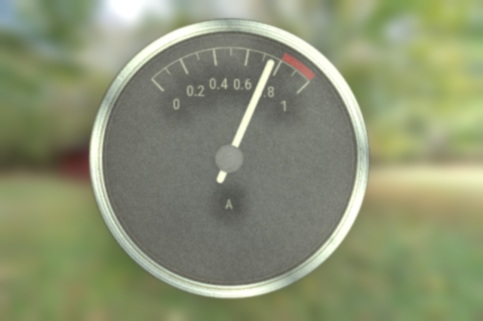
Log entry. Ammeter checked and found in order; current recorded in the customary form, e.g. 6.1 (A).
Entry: 0.75 (A)
